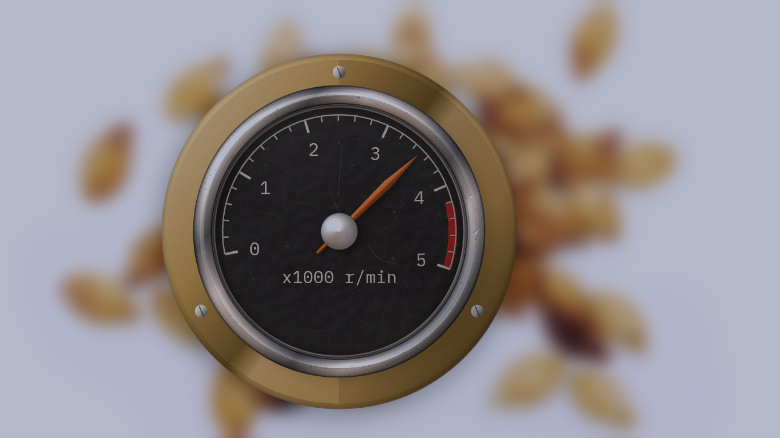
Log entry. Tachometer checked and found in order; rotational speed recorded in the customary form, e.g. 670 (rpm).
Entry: 3500 (rpm)
